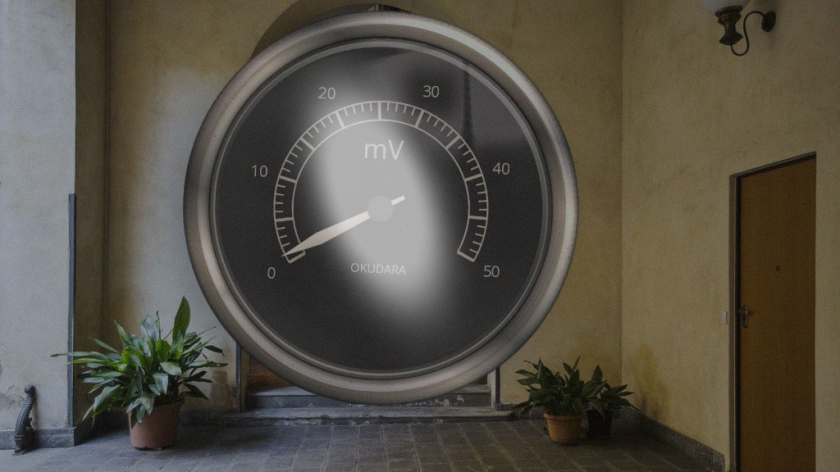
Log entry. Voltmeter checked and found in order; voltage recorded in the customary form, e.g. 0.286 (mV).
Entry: 1 (mV)
